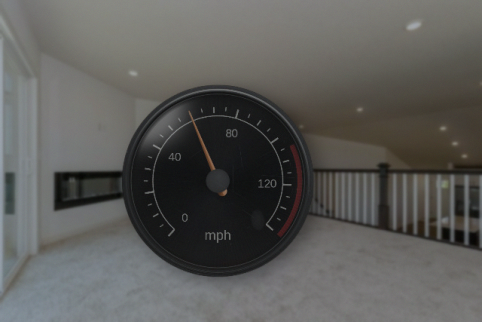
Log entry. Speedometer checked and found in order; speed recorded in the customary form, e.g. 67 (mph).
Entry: 60 (mph)
